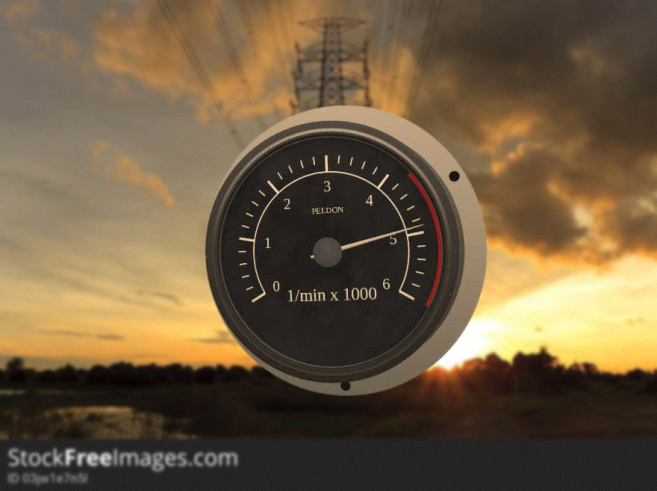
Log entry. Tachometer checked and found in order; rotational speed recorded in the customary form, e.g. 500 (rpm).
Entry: 4900 (rpm)
